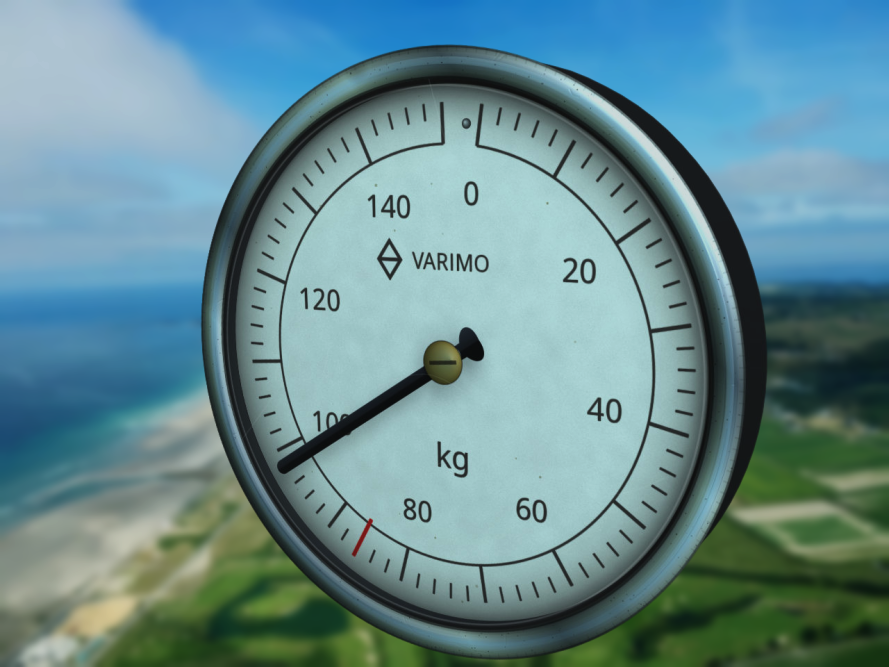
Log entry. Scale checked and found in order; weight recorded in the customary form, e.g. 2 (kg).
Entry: 98 (kg)
